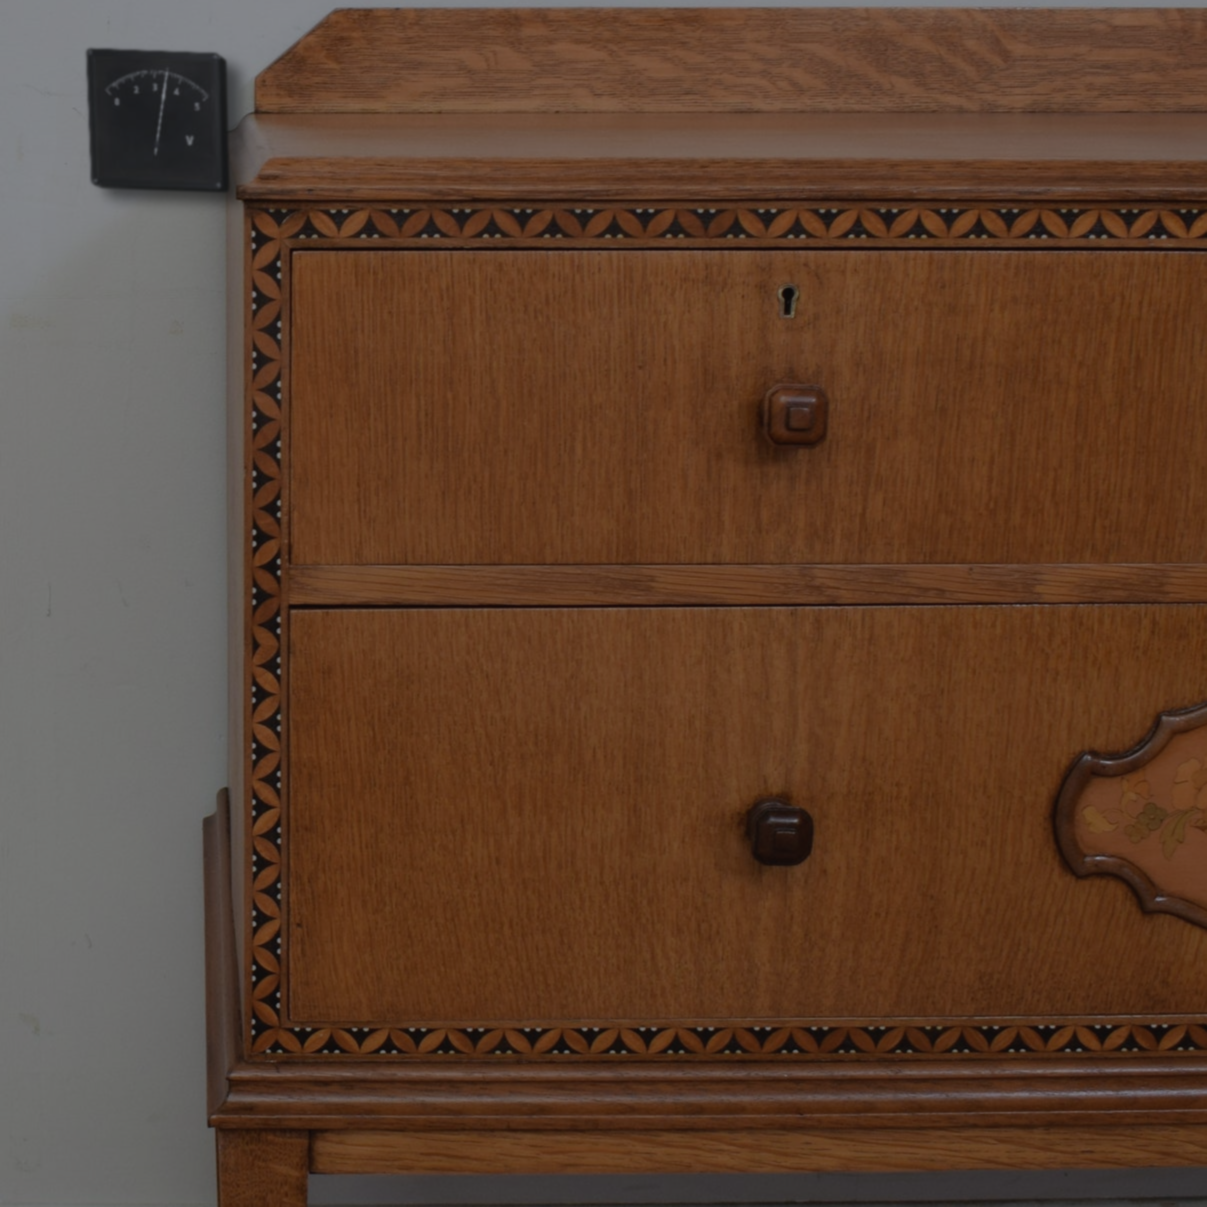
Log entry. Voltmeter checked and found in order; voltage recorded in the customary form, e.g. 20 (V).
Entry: 3.5 (V)
